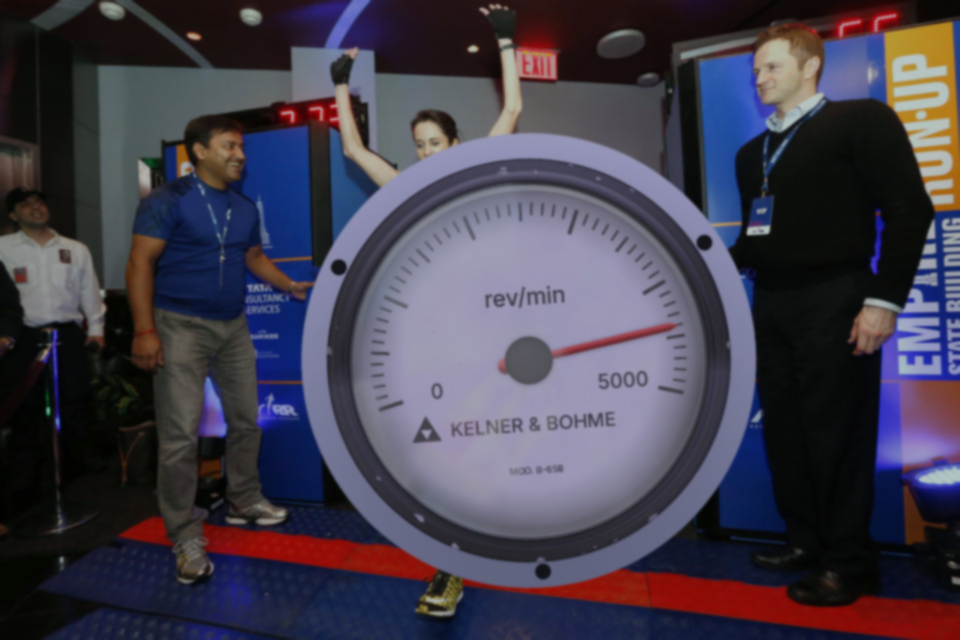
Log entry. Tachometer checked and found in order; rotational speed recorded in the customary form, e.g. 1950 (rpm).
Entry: 4400 (rpm)
